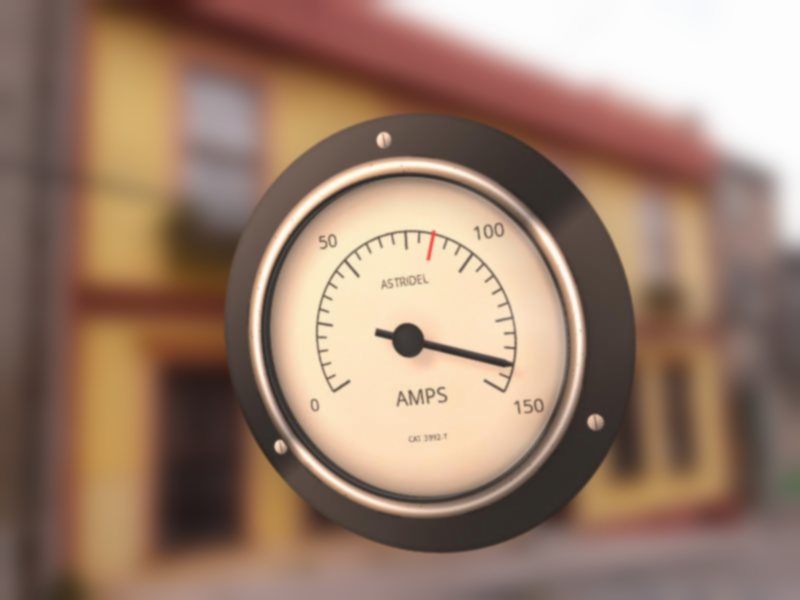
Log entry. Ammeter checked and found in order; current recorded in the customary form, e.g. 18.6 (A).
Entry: 140 (A)
